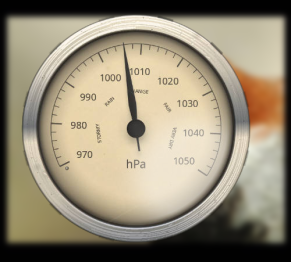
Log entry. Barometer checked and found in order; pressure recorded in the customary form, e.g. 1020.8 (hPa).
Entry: 1006 (hPa)
